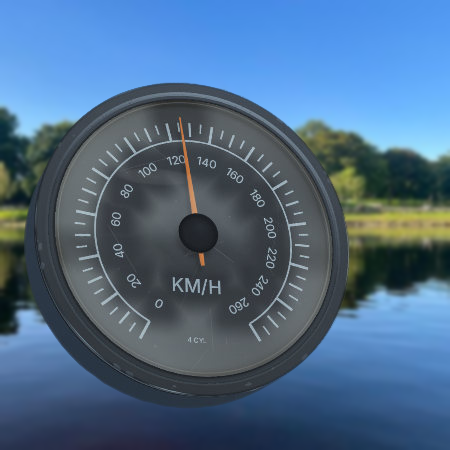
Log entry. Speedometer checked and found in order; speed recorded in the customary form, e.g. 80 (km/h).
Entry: 125 (km/h)
